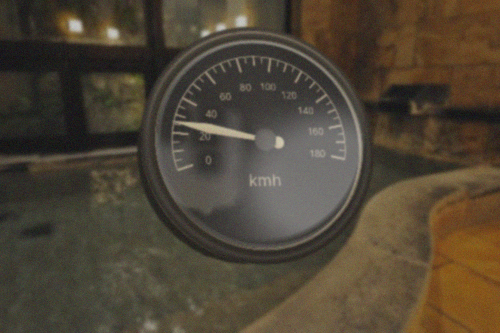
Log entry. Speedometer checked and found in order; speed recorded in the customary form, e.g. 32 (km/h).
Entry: 25 (km/h)
